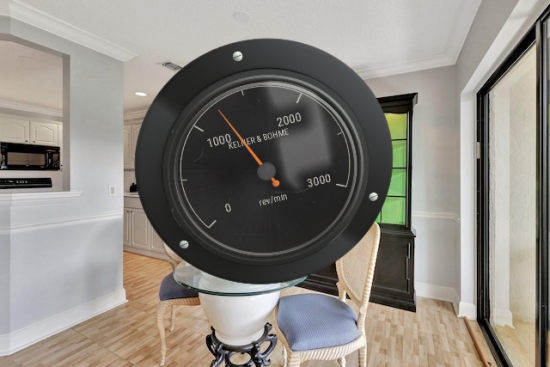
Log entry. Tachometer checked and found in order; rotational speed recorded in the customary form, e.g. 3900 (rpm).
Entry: 1250 (rpm)
